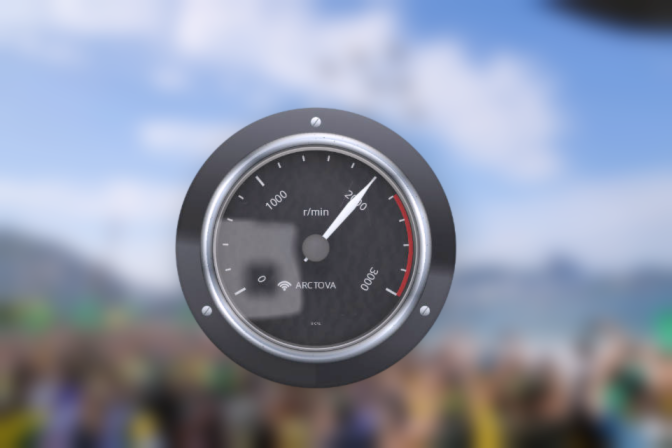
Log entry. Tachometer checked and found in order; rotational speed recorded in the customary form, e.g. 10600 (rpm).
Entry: 2000 (rpm)
